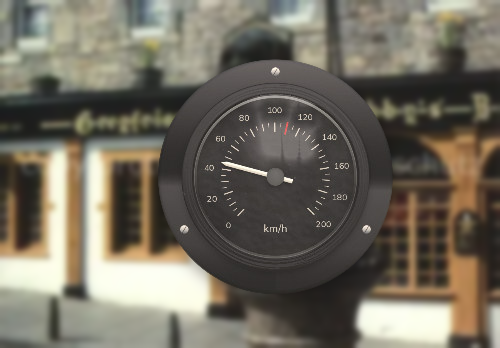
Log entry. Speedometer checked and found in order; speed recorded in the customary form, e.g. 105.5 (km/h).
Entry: 45 (km/h)
